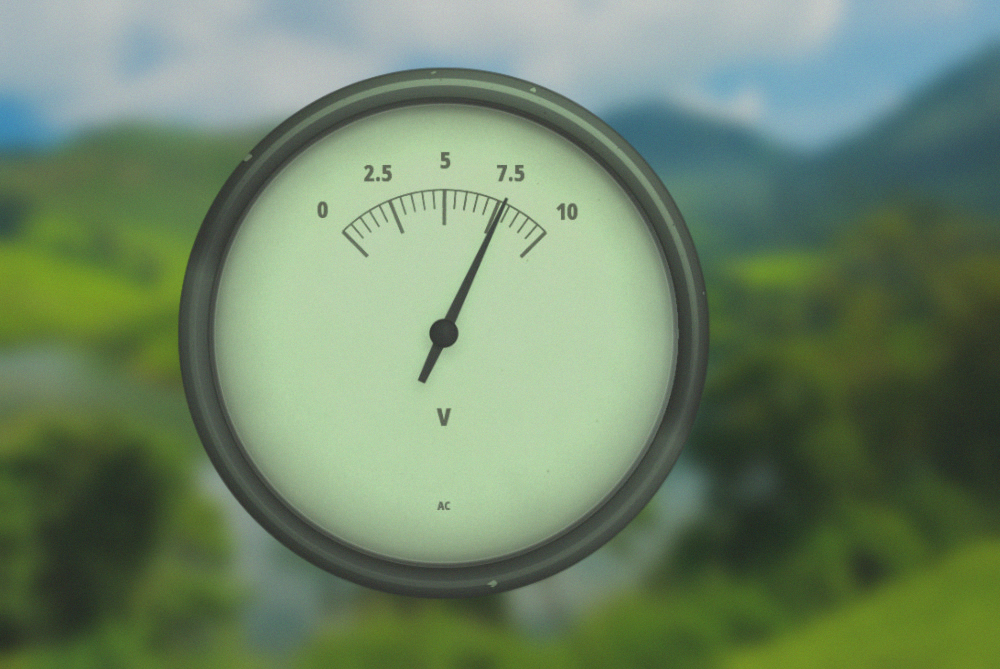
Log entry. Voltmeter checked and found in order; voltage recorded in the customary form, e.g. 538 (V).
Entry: 7.75 (V)
